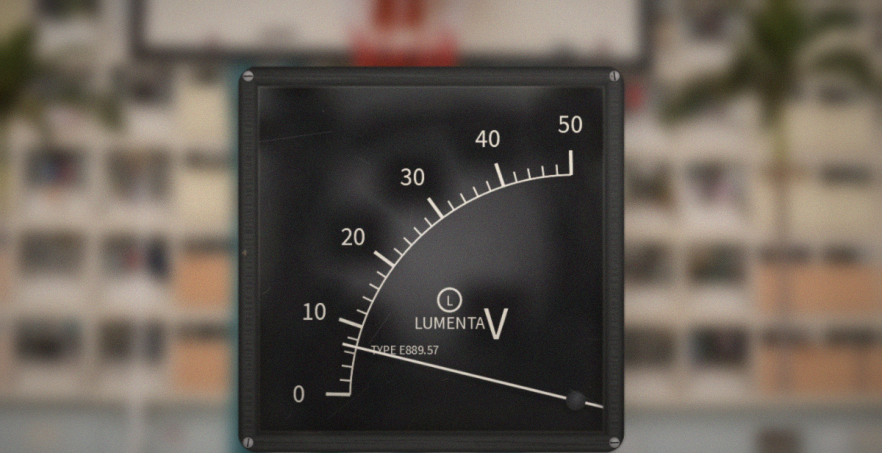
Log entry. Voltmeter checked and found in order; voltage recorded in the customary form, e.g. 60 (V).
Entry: 7 (V)
